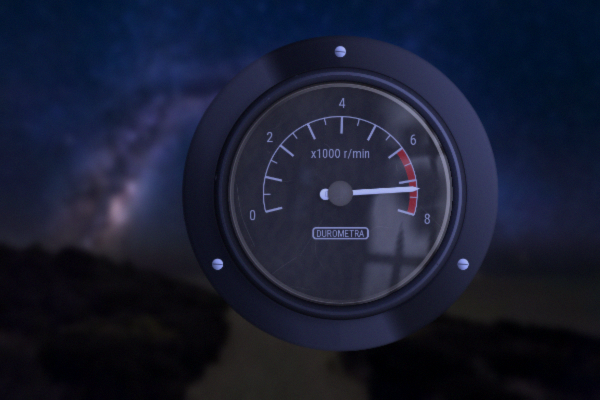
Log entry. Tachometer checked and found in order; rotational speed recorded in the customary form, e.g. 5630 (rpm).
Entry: 7250 (rpm)
